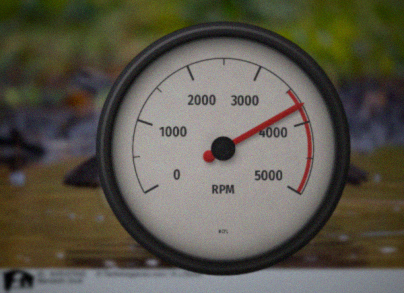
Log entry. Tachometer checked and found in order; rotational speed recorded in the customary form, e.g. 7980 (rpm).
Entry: 3750 (rpm)
